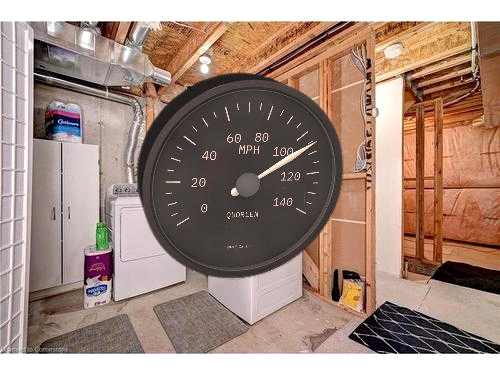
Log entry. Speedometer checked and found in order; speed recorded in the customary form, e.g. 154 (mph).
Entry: 105 (mph)
